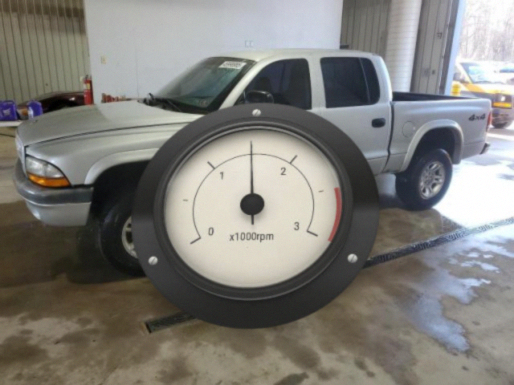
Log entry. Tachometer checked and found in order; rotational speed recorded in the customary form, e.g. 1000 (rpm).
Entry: 1500 (rpm)
